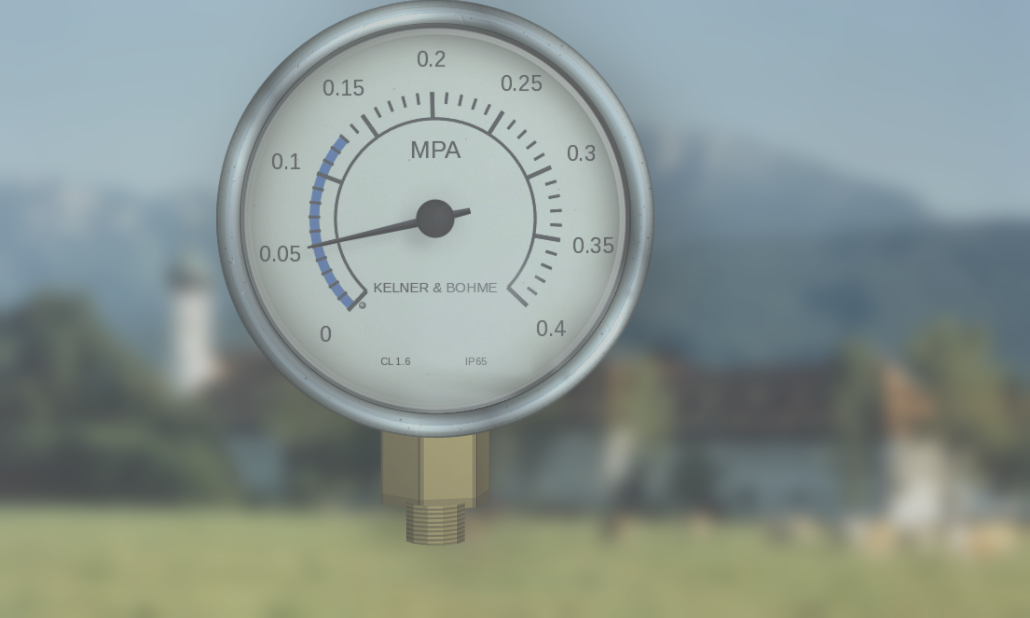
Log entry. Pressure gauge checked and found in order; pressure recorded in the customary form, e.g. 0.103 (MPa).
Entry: 0.05 (MPa)
